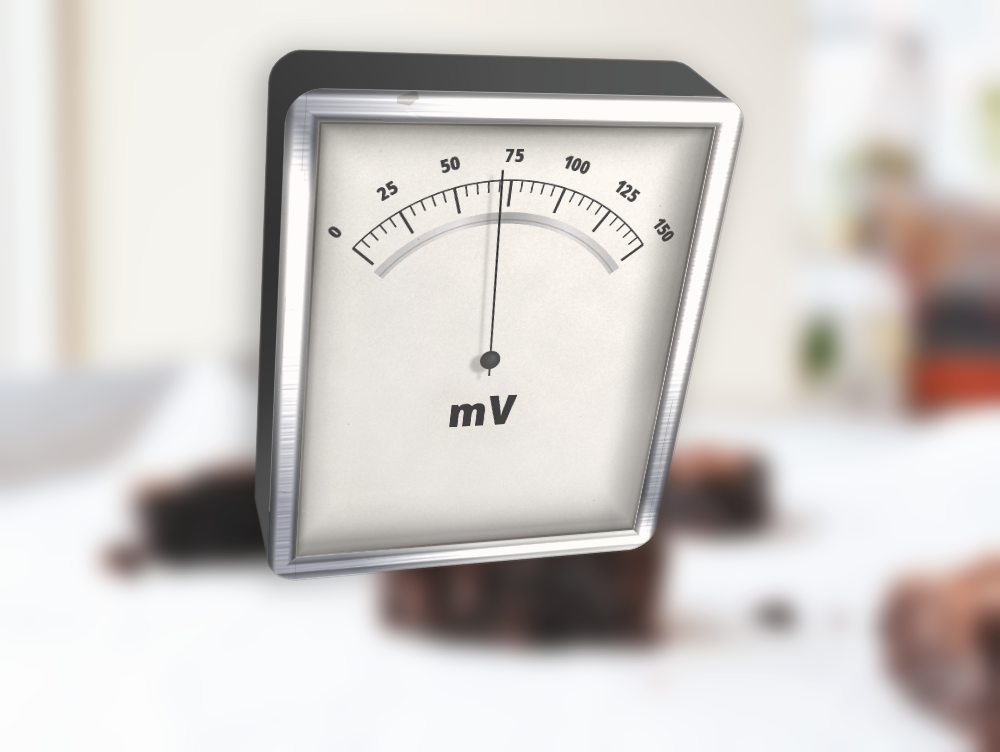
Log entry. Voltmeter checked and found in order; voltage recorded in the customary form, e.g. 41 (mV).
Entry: 70 (mV)
